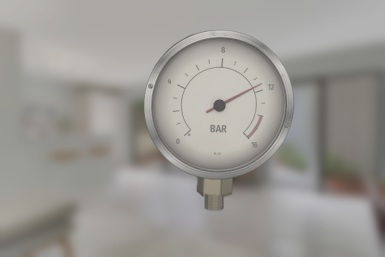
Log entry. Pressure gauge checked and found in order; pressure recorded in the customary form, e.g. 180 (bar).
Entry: 11.5 (bar)
